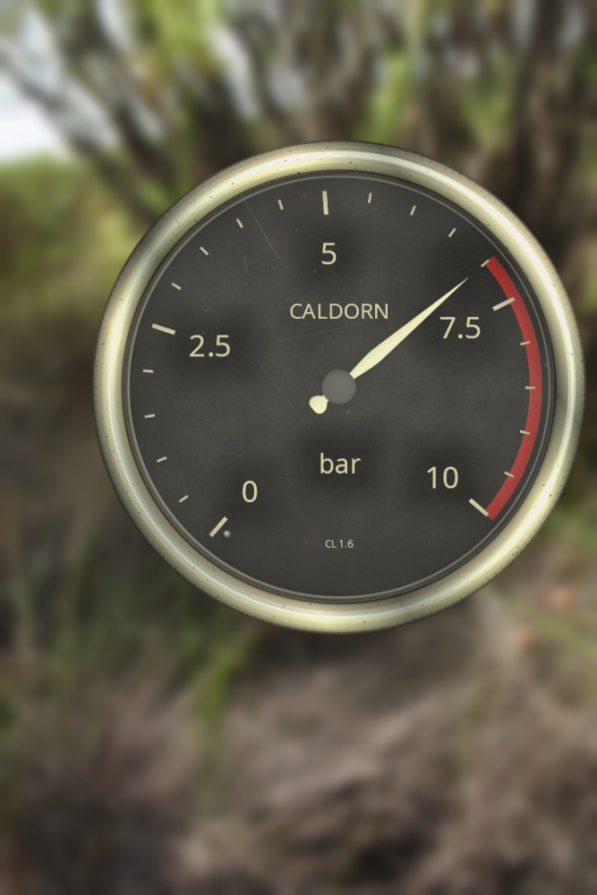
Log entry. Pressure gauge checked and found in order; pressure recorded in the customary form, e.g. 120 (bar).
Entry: 7 (bar)
